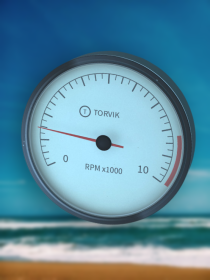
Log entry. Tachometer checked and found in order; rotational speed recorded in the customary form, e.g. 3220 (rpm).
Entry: 1500 (rpm)
